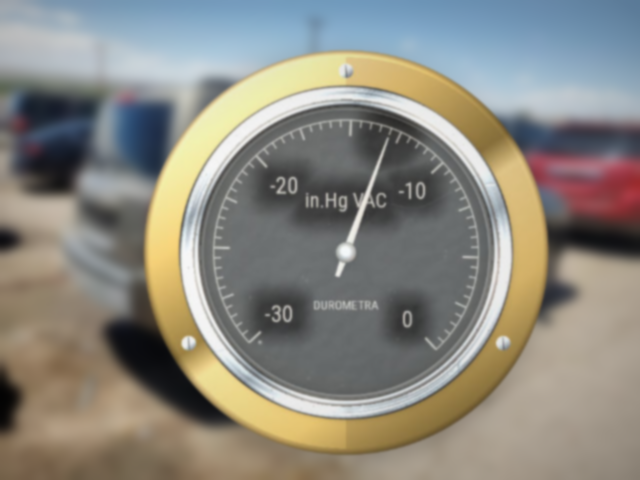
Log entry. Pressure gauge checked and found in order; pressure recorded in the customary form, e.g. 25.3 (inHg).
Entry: -13 (inHg)
